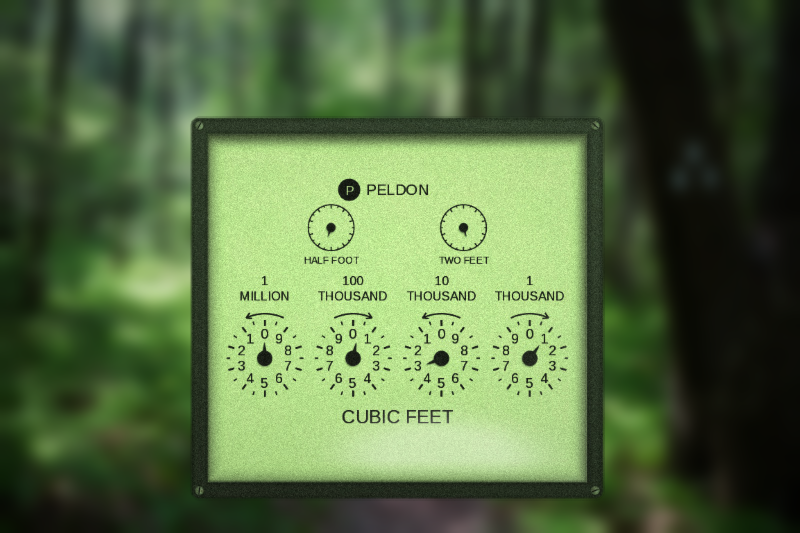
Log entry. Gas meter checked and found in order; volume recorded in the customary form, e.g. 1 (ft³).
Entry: 3100 (ft³)
